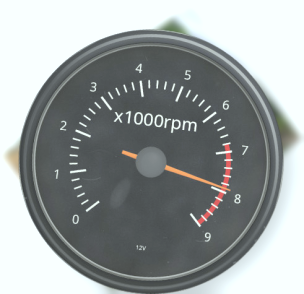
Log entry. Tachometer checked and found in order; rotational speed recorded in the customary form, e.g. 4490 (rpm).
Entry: 7900 (rpm)
